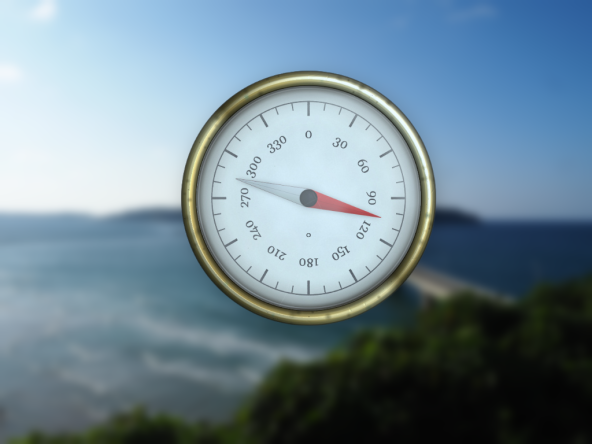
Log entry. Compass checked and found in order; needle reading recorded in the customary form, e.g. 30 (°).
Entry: 105 (°)
